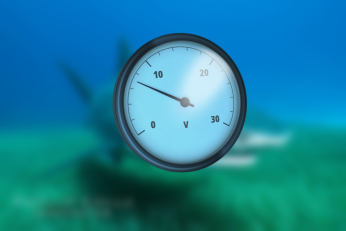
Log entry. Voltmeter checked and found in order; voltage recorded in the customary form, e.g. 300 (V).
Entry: 7 (V)
